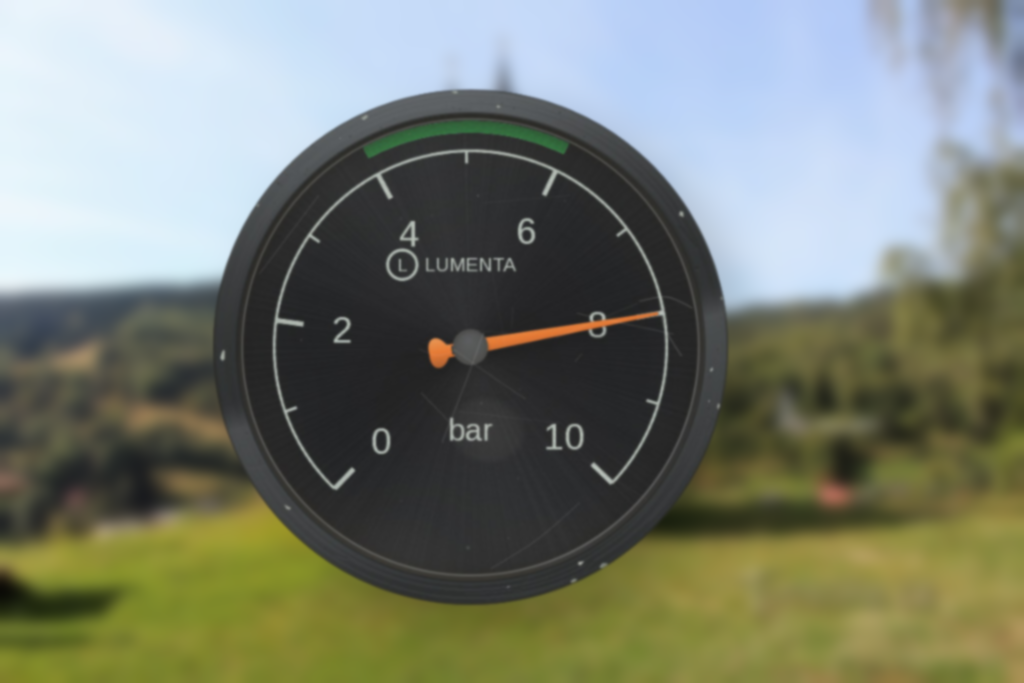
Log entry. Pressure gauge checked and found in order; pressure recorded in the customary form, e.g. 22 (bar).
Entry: 8 (bar)
